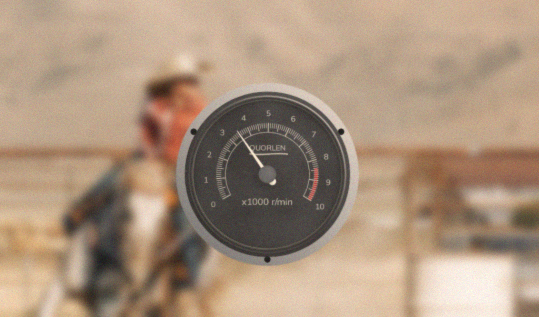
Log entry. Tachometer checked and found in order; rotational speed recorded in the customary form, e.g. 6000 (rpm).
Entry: 3500 (rpm)
